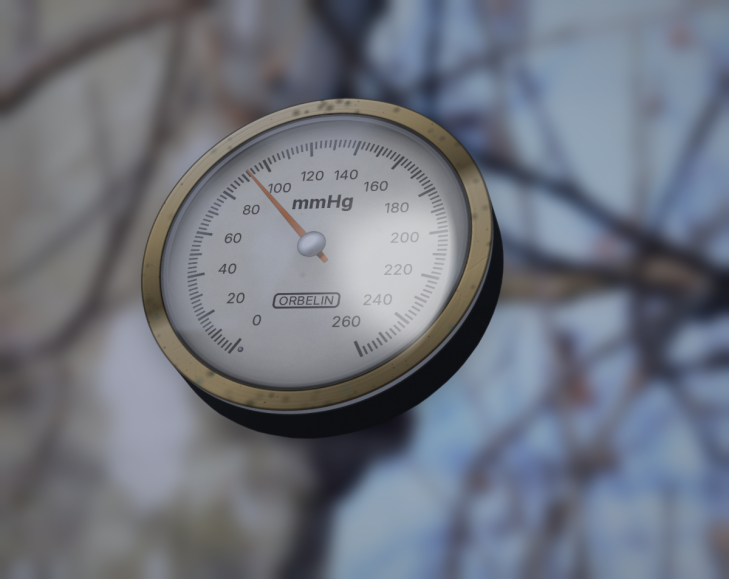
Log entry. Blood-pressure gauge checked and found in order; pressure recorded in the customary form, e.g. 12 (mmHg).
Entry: 92 (mmHg)
